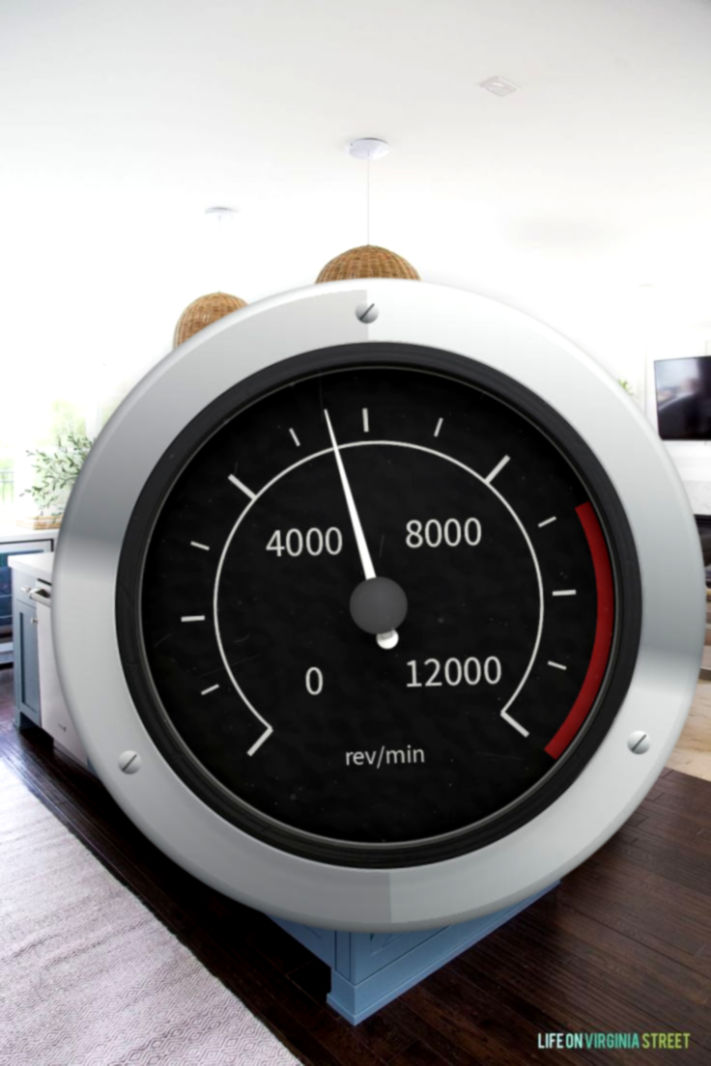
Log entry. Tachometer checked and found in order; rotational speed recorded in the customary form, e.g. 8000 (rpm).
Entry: 5500 (rpm)
